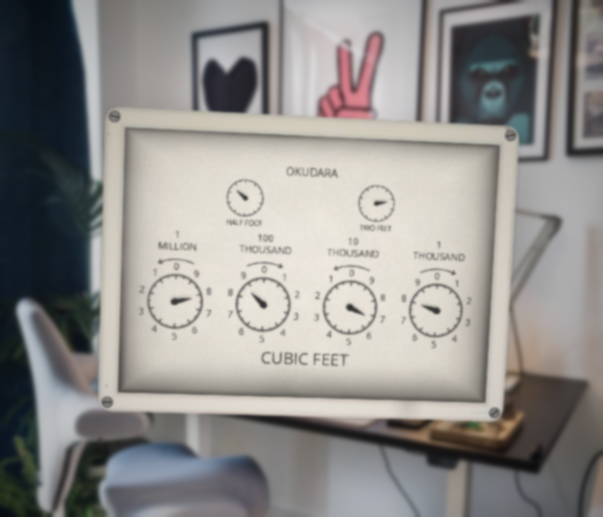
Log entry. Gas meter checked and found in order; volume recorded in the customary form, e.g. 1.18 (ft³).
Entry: 786800 (ft³)
